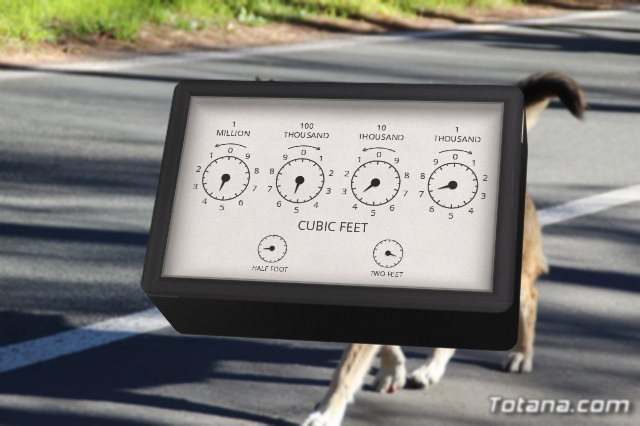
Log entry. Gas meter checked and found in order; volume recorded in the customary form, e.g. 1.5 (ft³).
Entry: 453700 (ft³)
